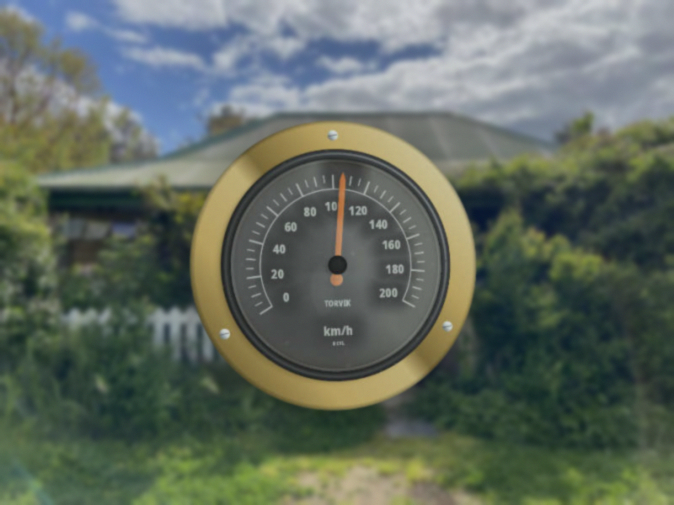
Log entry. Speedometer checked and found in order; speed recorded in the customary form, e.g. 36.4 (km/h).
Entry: 105 (km/h)
